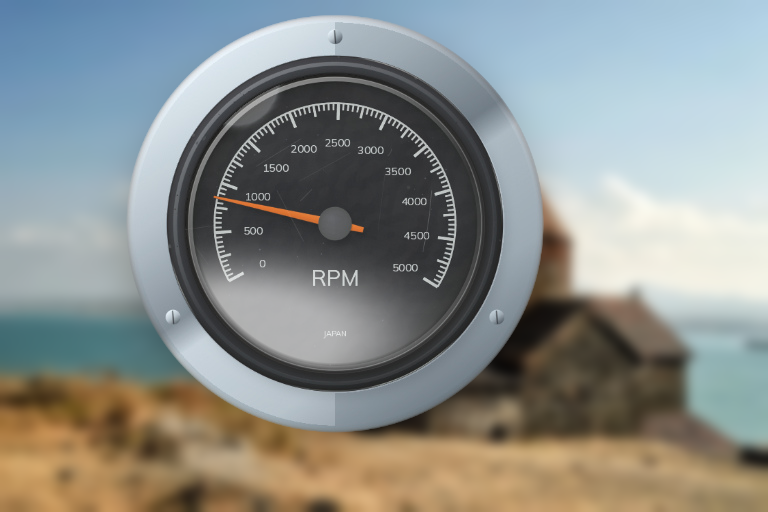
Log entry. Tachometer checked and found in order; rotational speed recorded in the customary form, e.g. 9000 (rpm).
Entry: 850 (rpm)
